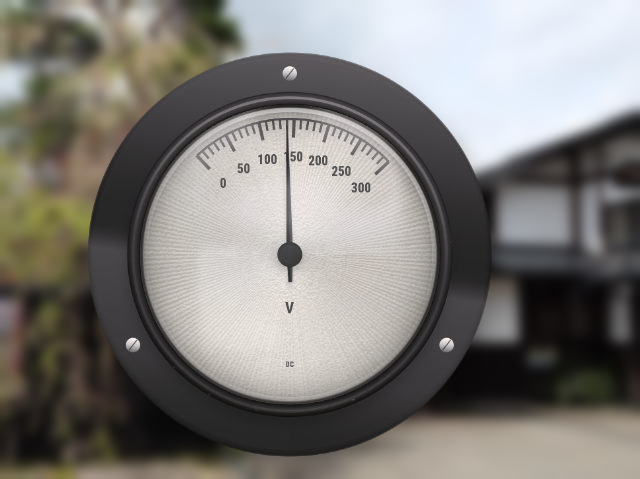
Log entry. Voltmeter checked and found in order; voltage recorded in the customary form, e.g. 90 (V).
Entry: 140 (V)
